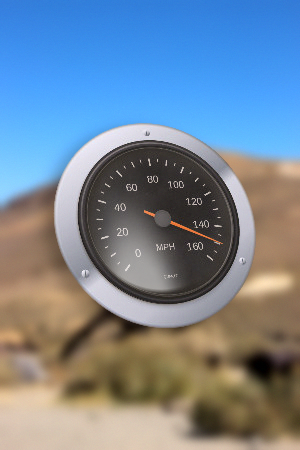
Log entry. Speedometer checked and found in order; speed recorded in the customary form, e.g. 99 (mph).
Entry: 150 (mph)
